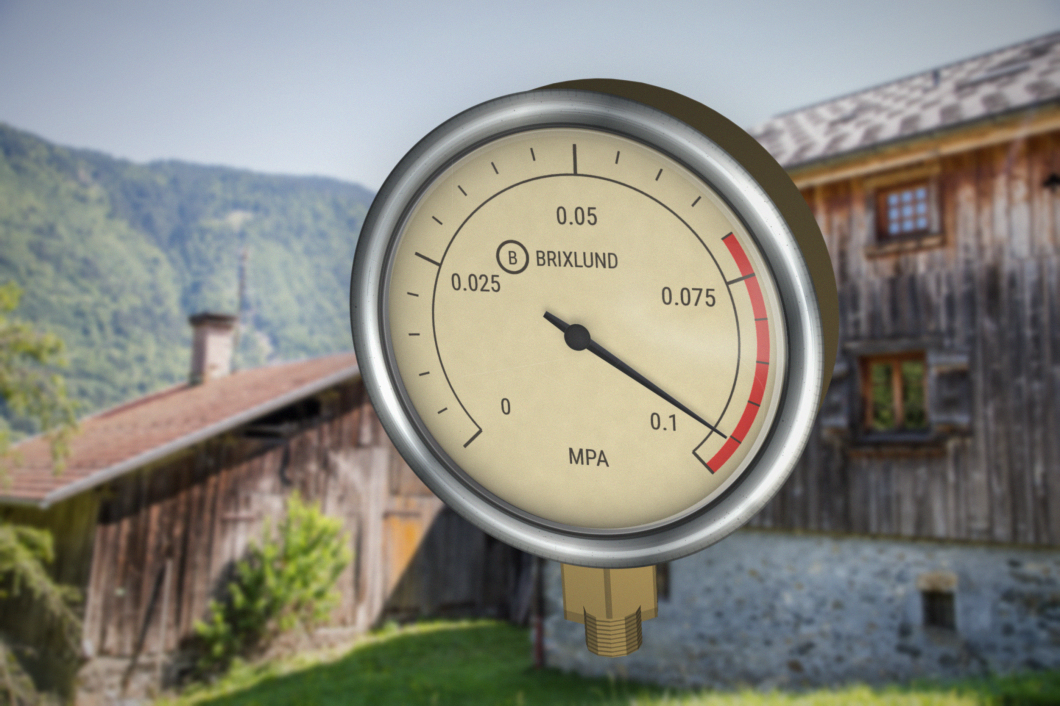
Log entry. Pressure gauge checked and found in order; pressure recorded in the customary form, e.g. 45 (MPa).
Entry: 0.095 (MPa)
